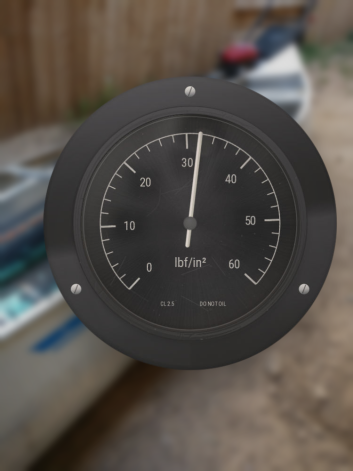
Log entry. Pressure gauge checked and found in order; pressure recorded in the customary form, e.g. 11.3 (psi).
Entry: 32 (psi)
